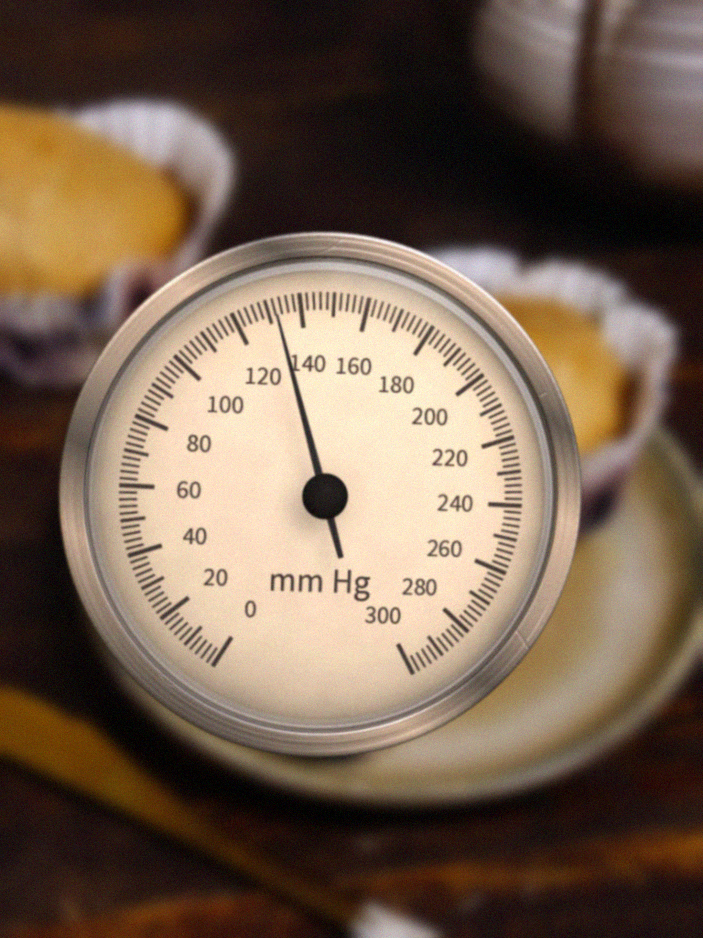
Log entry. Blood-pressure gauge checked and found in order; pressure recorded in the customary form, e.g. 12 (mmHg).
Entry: 132 (mmHg)
